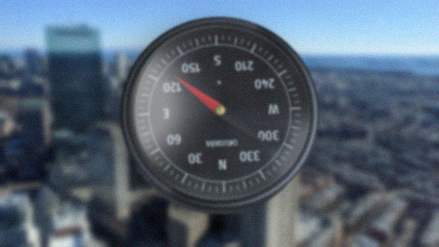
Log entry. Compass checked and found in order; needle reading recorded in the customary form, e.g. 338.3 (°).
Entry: 130 (°)
